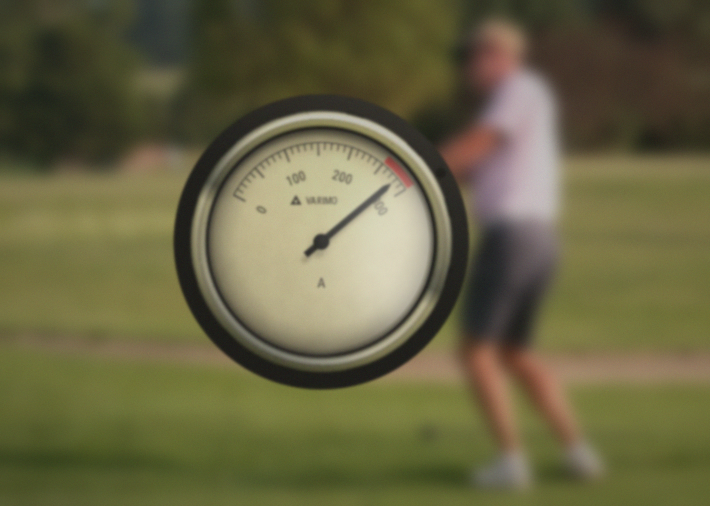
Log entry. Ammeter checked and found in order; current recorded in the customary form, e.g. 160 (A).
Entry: 280 (A)
